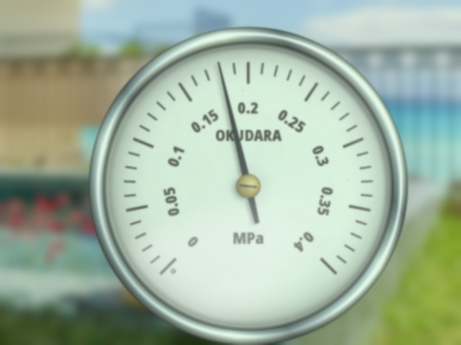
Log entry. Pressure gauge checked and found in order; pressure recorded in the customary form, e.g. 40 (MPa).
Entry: 0.18 (MPa)
